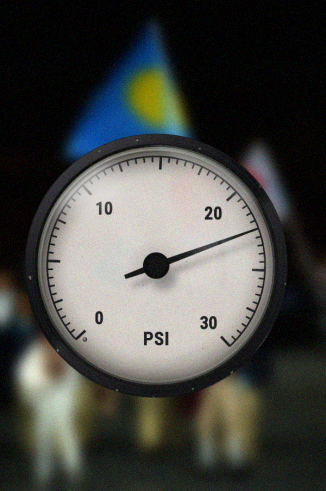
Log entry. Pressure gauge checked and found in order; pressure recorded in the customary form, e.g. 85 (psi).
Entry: 22.5 (psi)
